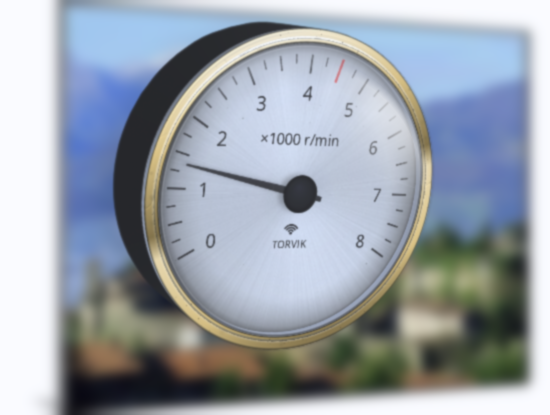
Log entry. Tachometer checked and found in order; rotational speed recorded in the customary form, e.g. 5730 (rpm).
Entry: 1375 (rpm)
